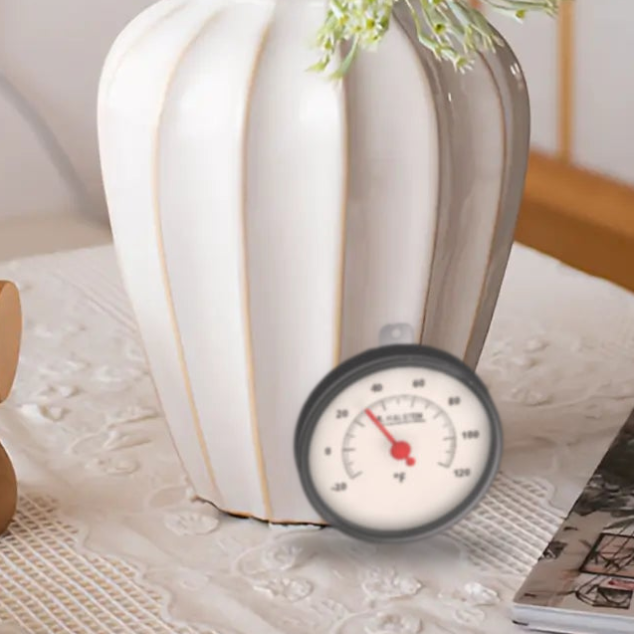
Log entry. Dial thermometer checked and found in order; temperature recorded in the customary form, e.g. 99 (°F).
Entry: 30 (°F)
